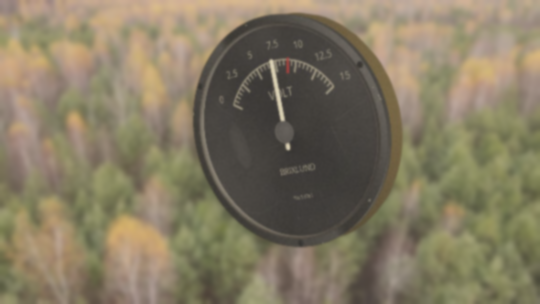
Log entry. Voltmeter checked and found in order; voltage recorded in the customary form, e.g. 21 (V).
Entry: 7.5 (V)
